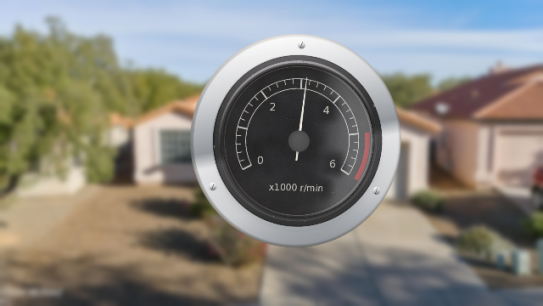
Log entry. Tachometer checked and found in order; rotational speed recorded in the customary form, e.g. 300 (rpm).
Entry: 3100 (rpm)
